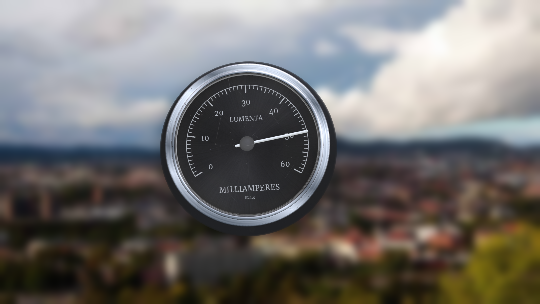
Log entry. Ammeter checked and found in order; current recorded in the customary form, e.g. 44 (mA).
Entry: 50 (mA)
